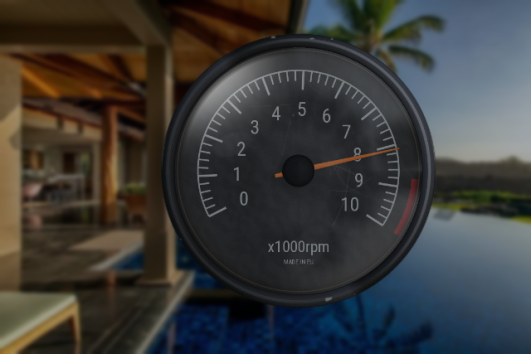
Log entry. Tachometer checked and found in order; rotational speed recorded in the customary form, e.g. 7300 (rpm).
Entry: 8100 (rpm)
